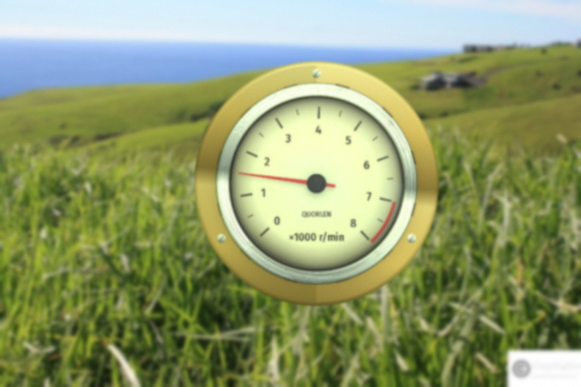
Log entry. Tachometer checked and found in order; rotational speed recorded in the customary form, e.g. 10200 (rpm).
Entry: 1500 (rpm)
